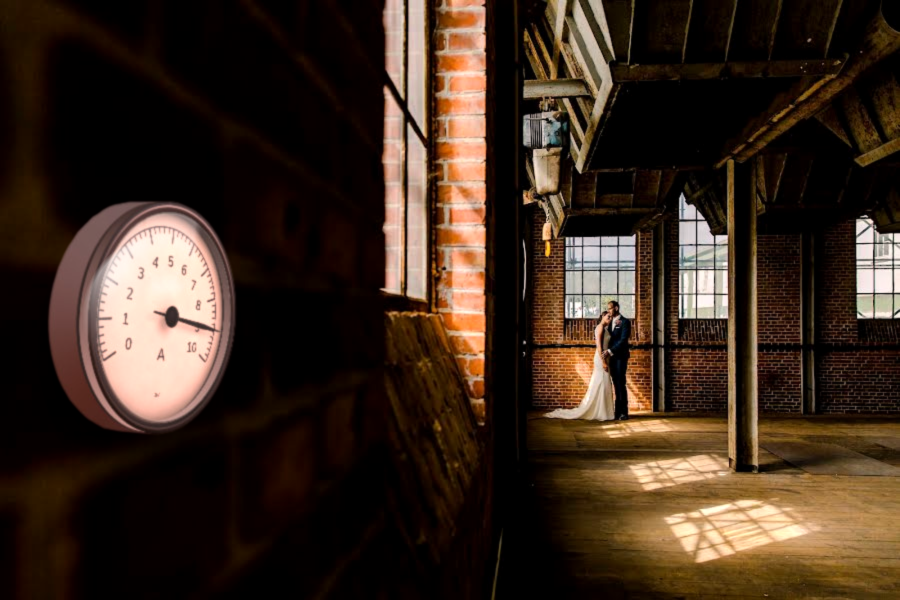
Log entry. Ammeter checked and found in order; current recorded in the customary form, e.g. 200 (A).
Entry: 9 (A)
